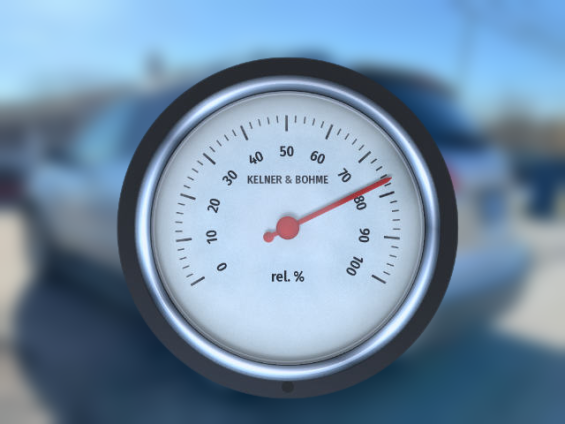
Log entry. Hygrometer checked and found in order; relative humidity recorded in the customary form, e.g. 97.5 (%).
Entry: 77 (%)
